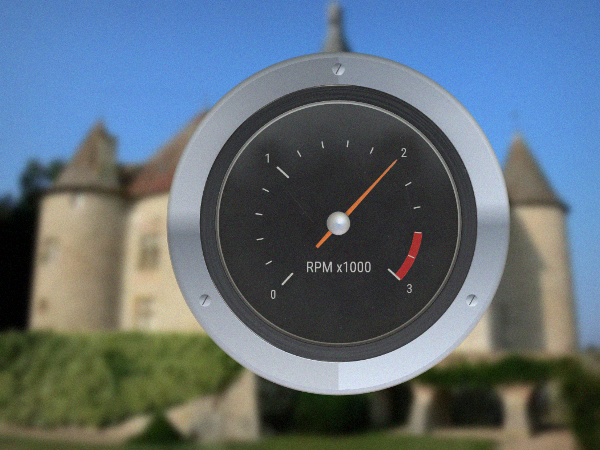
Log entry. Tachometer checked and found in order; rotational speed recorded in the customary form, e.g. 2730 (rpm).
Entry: 2000 (rpm)
